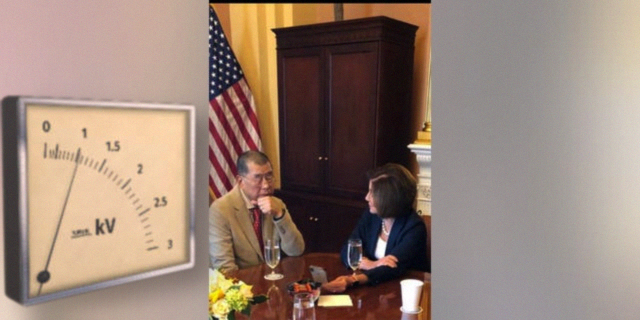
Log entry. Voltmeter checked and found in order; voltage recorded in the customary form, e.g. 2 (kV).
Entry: 1 (kV)
